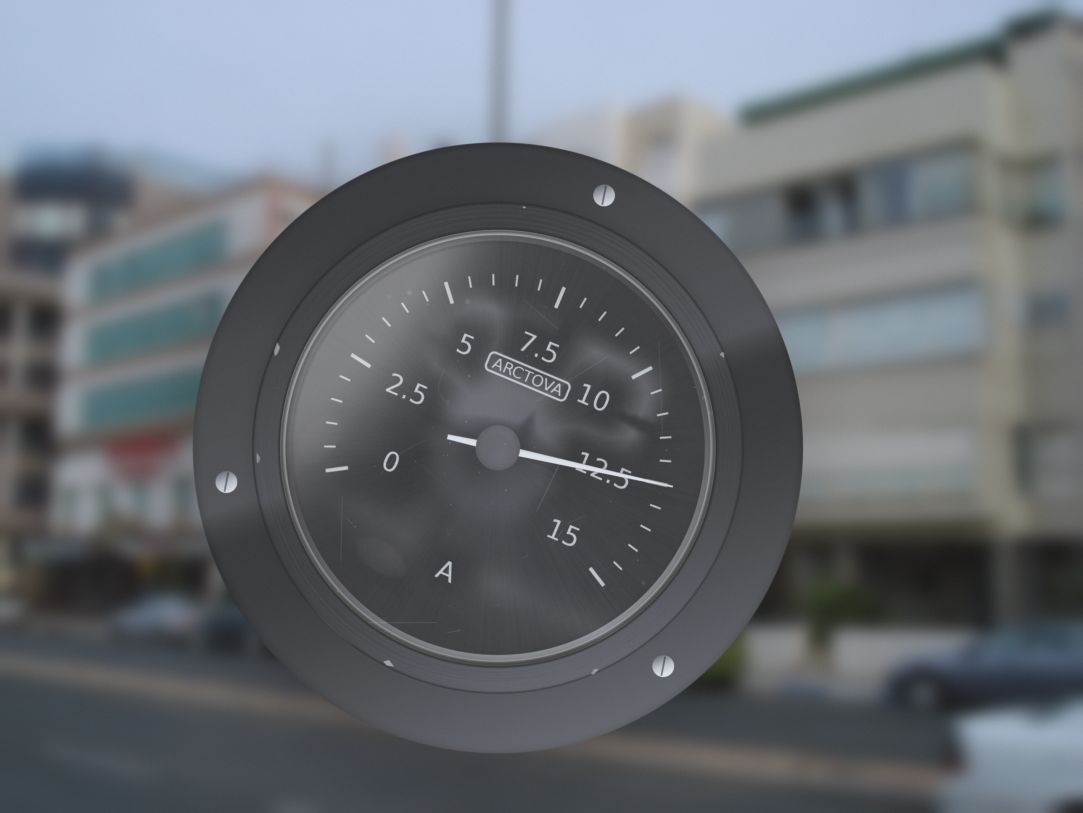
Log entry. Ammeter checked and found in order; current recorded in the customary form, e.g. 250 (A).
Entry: 12.5 (A)
